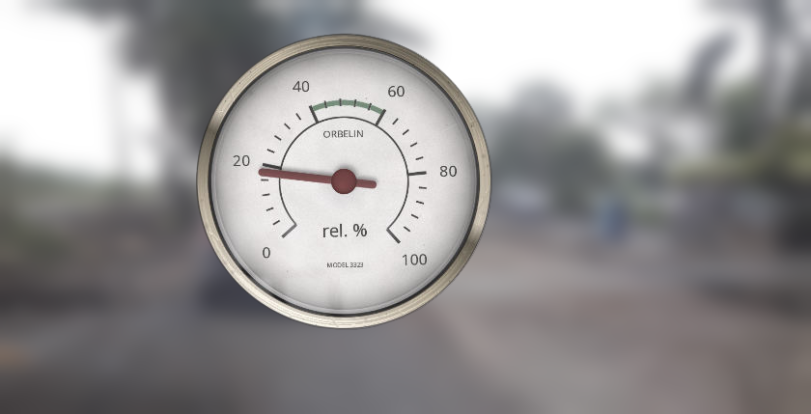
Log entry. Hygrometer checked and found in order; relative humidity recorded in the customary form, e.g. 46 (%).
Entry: 18 (%)
